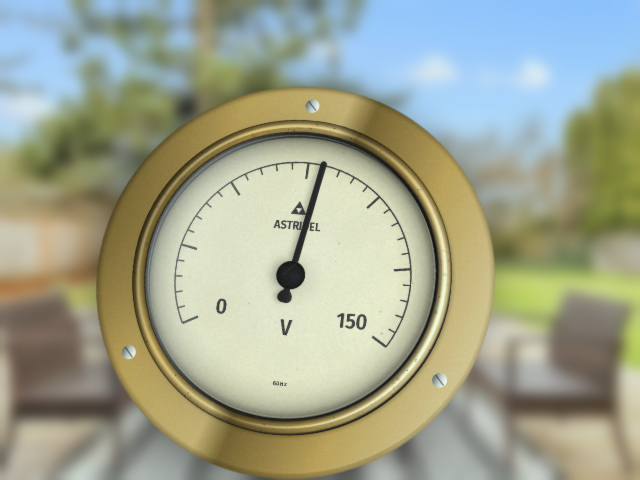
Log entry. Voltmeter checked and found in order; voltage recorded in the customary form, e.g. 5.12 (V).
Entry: 80 (V)
